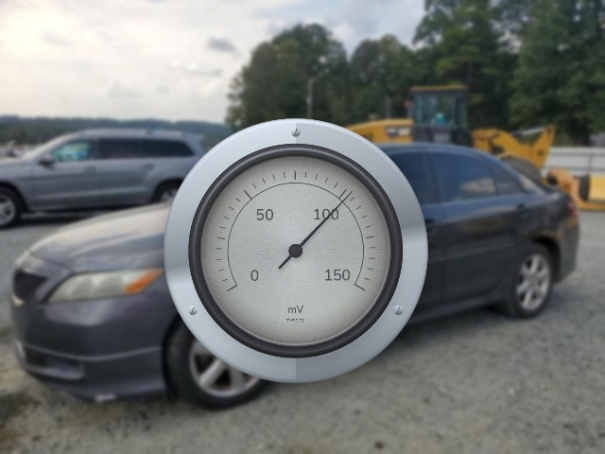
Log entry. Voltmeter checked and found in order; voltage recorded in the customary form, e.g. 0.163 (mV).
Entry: 102.5 (mV)
